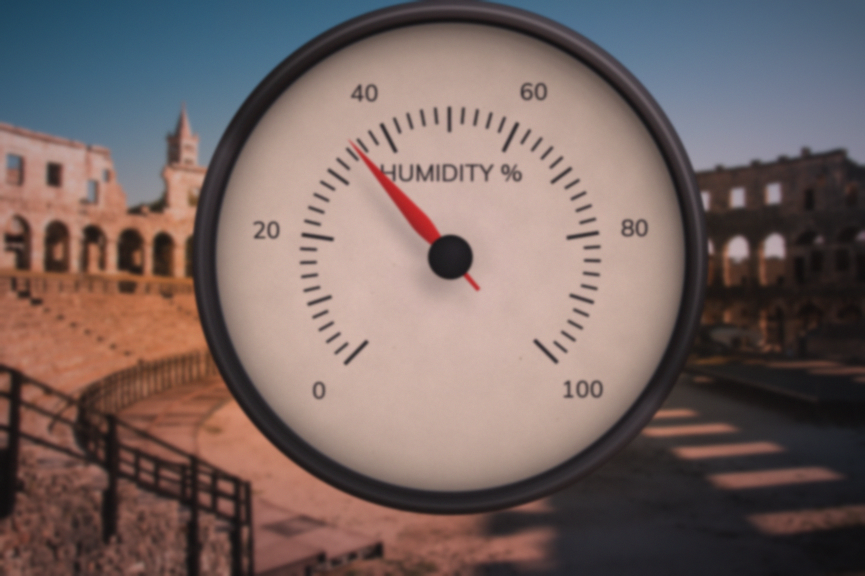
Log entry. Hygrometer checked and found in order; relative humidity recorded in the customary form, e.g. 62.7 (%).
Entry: 35 (%)
